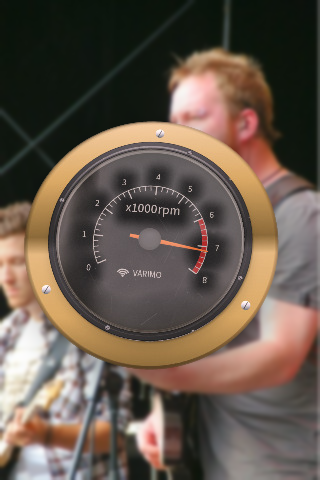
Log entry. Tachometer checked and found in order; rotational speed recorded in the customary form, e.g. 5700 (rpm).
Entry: 7200 (rpm)
